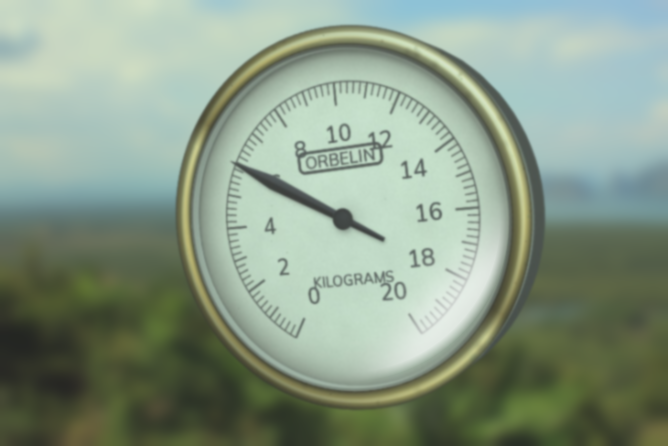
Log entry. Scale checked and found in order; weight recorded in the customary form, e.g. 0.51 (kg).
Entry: 6 (kg)
